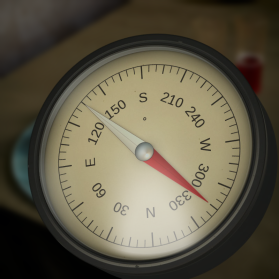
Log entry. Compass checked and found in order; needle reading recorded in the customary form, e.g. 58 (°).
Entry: 315 (°)
